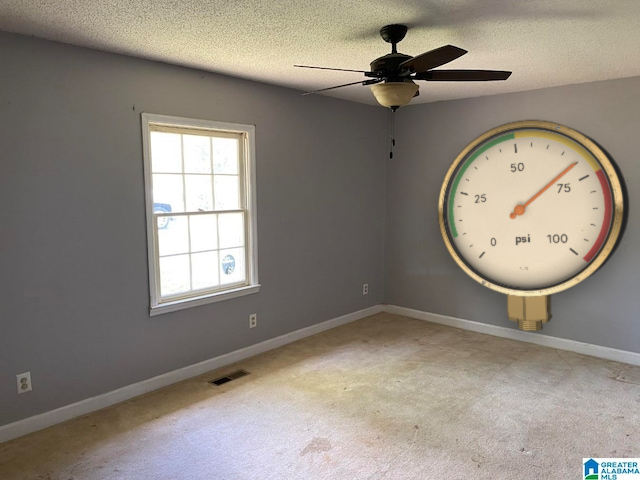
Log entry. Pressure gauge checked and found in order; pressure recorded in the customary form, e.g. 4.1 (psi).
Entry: 70 (psi)
